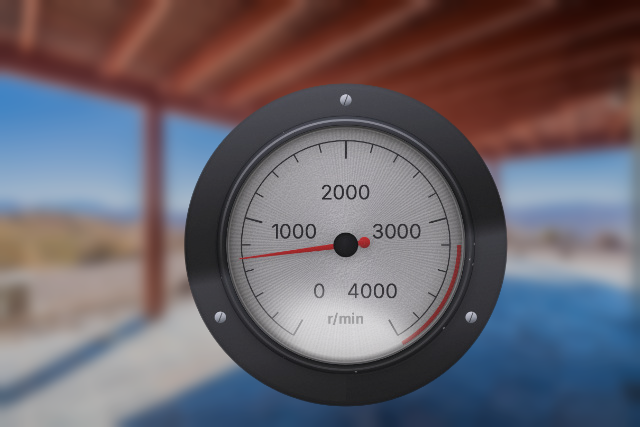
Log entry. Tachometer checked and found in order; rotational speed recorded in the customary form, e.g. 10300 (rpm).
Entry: 700 (rpm)
